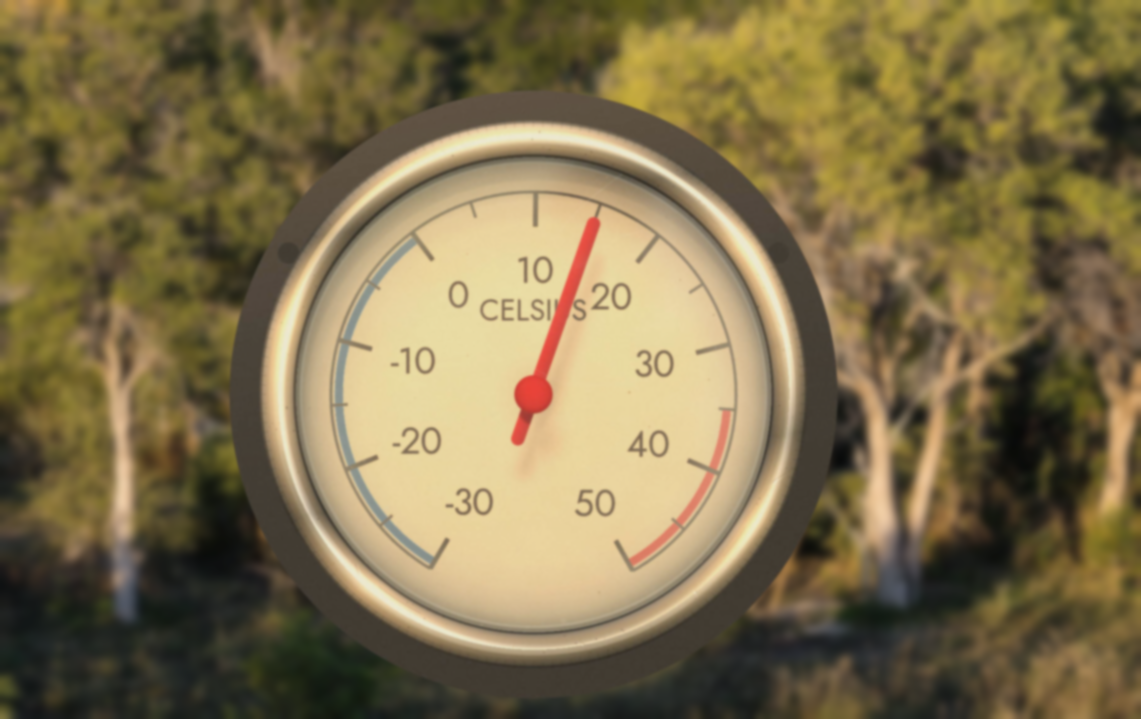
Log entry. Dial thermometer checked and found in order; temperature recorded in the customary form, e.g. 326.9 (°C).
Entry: 15 (°C)
